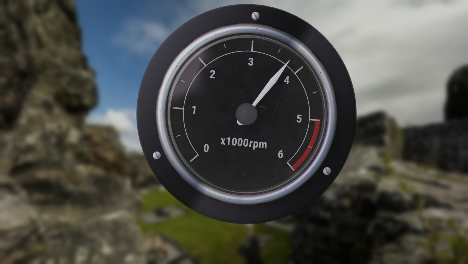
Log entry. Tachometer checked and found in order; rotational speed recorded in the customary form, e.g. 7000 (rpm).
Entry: 3750 (rpm)
